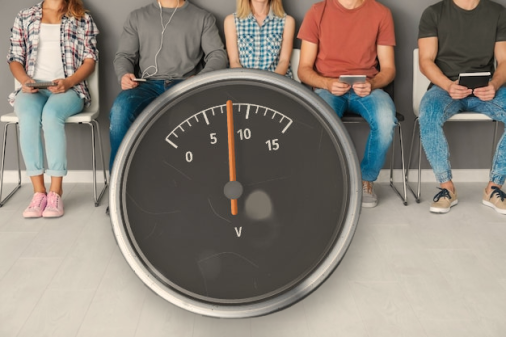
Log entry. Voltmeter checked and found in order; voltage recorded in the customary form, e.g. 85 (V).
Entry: 8 (V)
